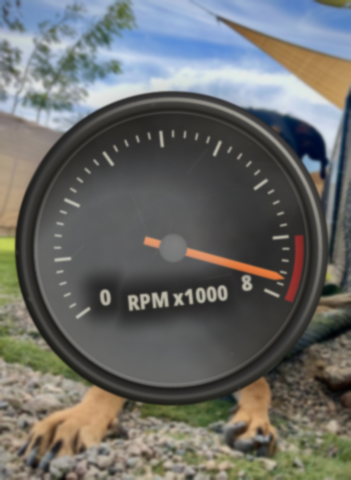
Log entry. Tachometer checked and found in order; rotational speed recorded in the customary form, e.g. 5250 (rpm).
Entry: 7700 (rpm)
